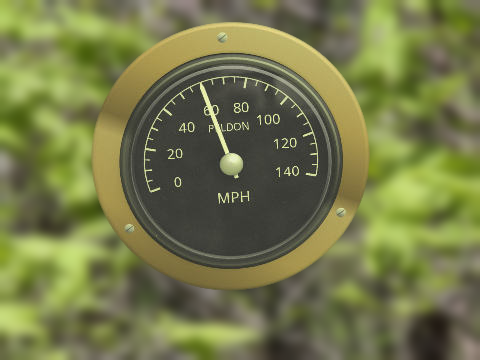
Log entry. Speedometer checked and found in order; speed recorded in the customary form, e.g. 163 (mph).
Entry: 60 (mph)
